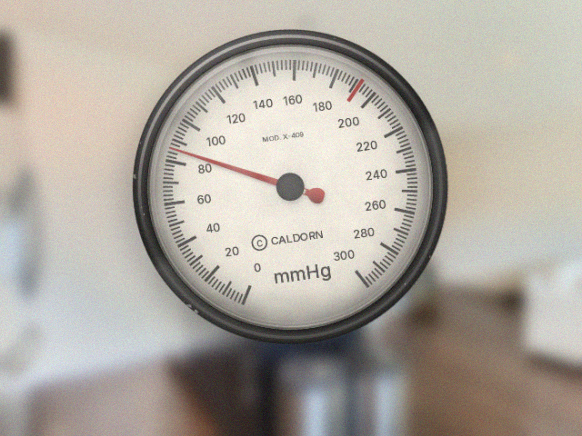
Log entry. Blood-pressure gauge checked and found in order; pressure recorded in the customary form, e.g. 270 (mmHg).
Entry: 86 (mmHg)
